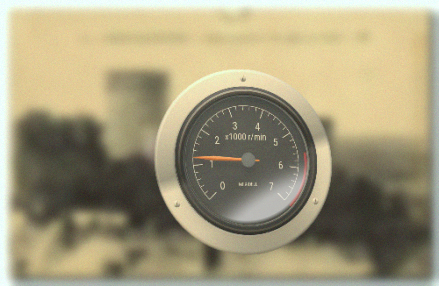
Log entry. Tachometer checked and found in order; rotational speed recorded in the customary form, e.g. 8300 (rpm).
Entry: 1200 (rpm)
